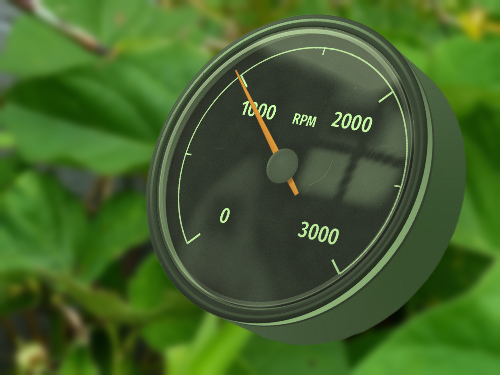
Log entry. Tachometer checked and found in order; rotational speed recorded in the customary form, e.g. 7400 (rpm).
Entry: 1000 (rpm)
